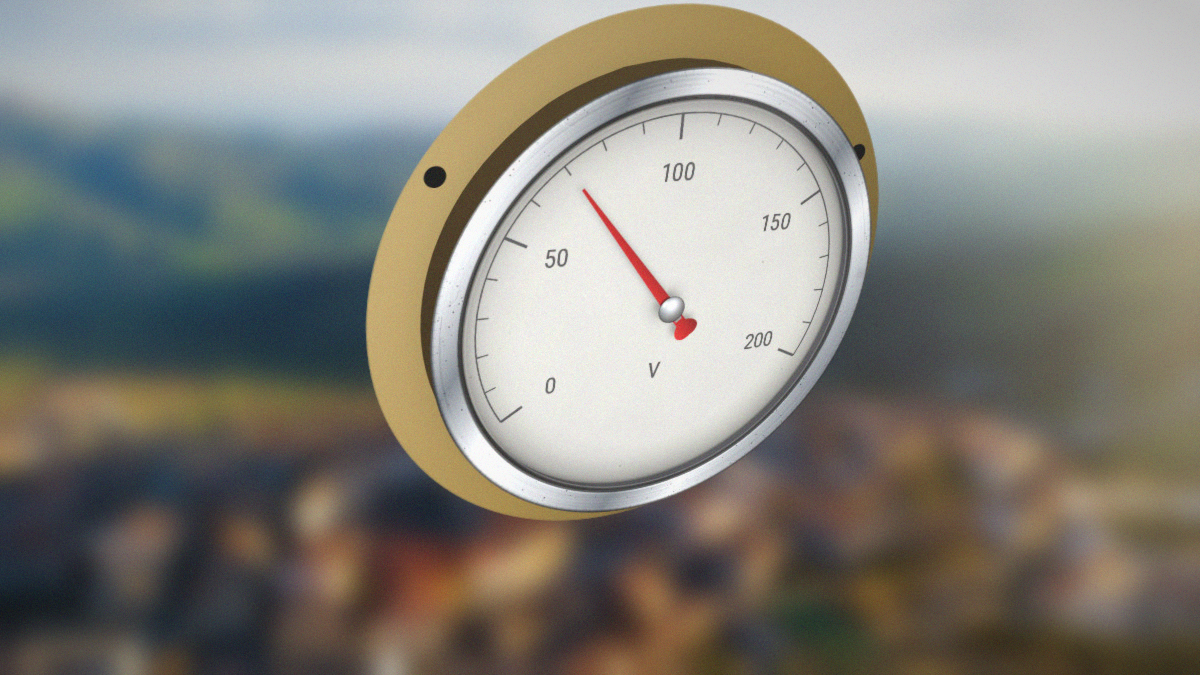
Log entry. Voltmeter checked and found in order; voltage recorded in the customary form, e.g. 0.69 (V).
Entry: 70 (V)
